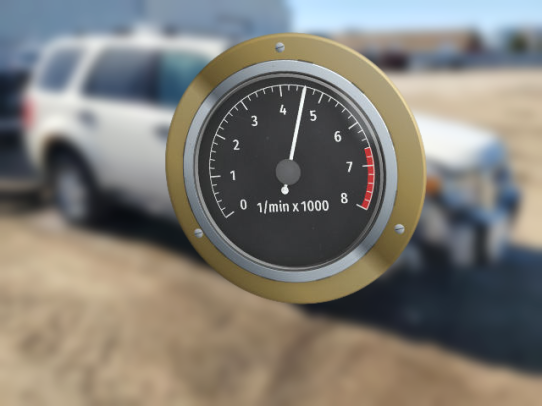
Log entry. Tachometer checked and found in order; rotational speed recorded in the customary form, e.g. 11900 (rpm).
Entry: 4600 (rpm)
